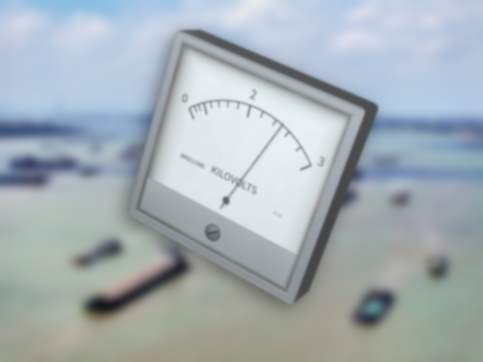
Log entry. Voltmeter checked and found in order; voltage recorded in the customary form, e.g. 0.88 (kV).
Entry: 2.5 (kV)
